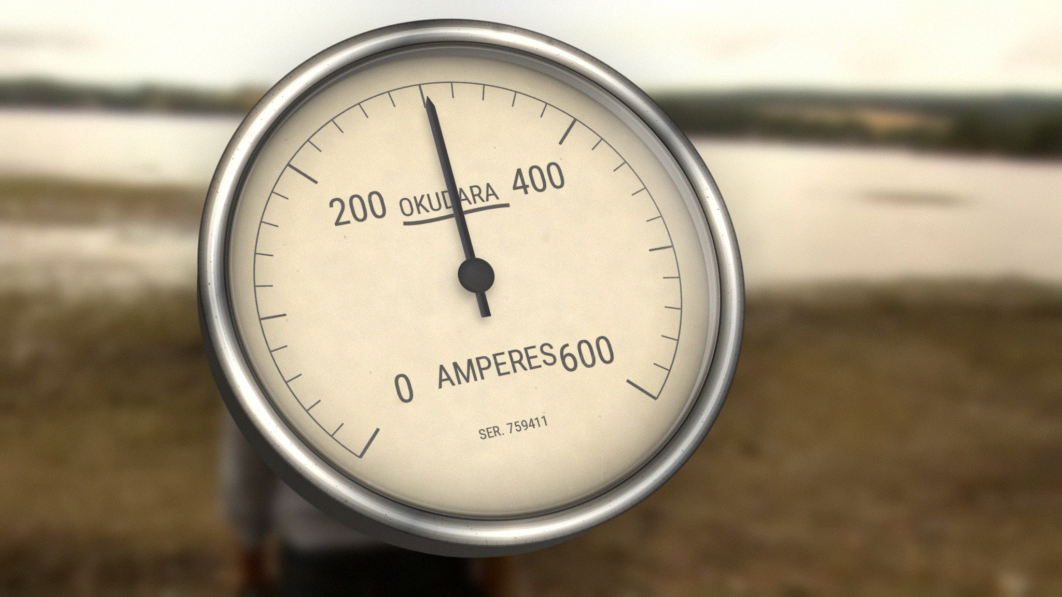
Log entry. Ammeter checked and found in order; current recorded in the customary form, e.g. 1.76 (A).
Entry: 300 (A)
